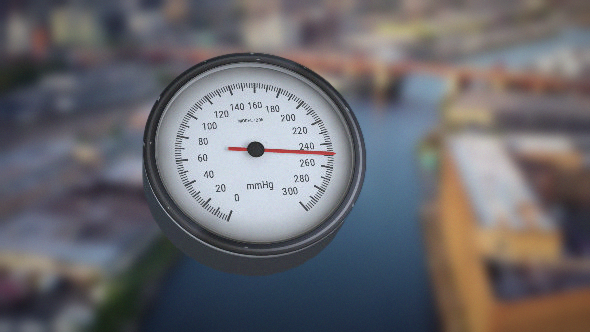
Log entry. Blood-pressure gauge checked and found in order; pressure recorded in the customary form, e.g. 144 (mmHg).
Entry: 250 (mmHg)
